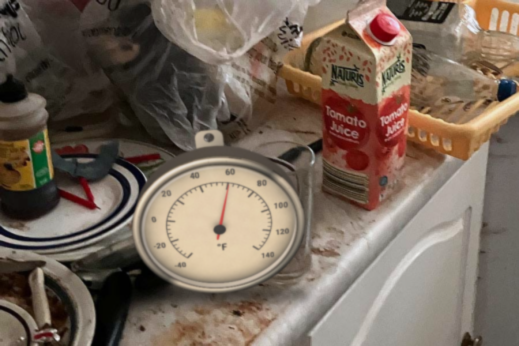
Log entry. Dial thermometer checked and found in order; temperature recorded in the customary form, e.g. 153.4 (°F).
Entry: 60 (°F)
